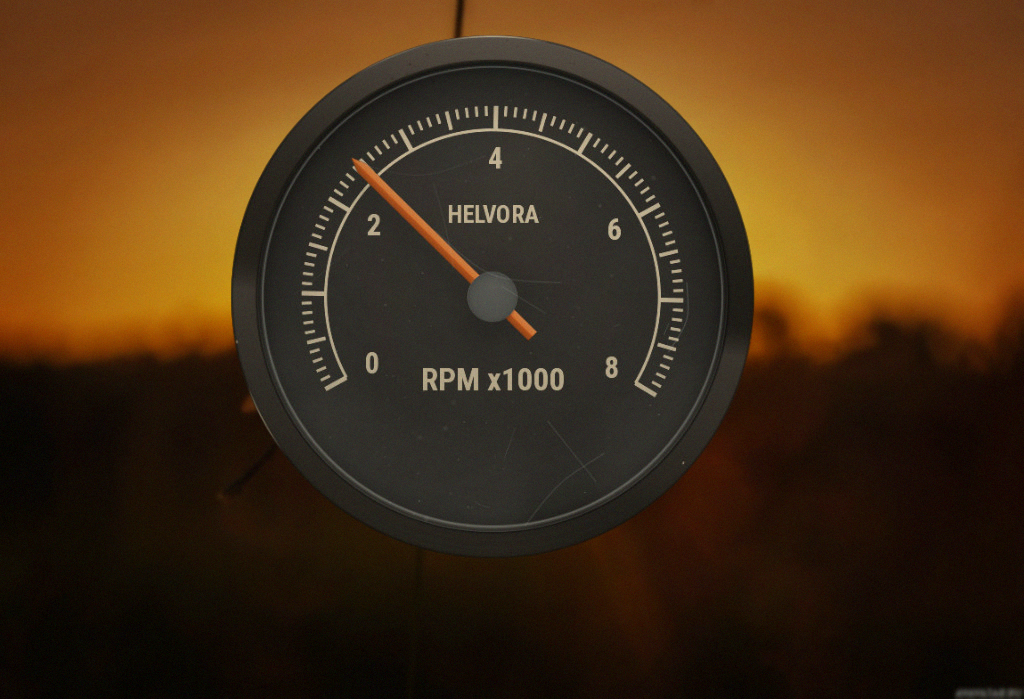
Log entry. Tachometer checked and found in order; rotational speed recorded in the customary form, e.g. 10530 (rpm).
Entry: 2450 (rpm)
